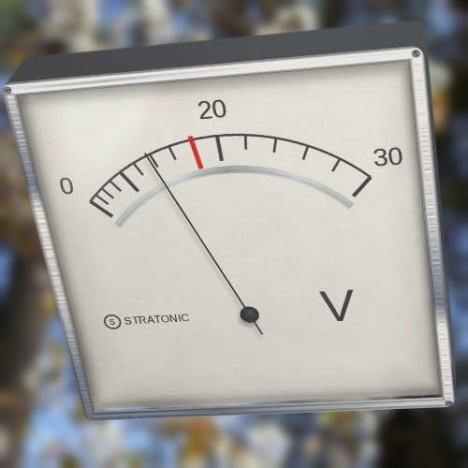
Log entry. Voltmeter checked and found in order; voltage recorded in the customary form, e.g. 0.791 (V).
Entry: 14 (V)
